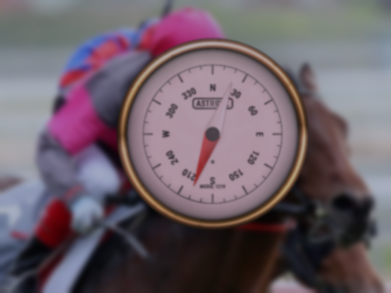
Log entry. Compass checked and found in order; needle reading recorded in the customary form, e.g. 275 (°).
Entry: 200 (°)
